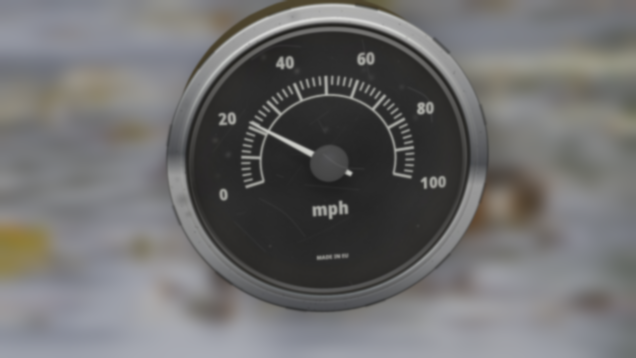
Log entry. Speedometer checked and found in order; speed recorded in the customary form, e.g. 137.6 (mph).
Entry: 22 (mph)
